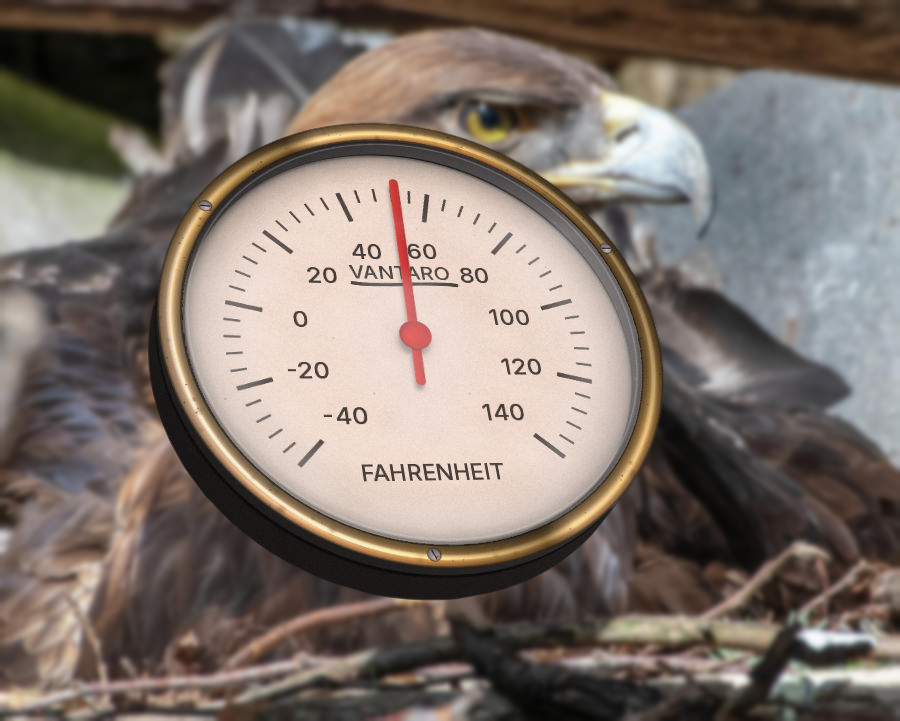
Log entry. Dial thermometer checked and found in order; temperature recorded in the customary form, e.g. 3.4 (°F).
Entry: 52 (°F)
